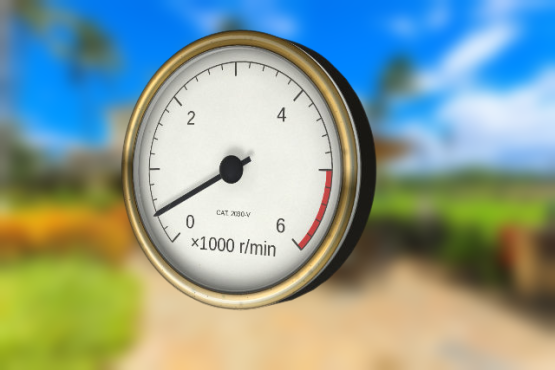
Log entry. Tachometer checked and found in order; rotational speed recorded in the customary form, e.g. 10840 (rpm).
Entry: 400 (rpm)
